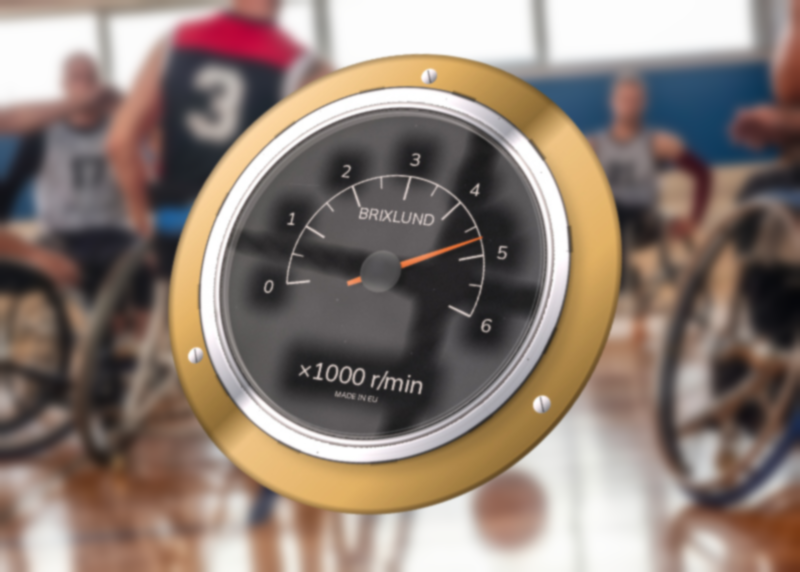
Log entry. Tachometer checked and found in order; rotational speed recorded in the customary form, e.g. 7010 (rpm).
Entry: 4750 (rpm)
